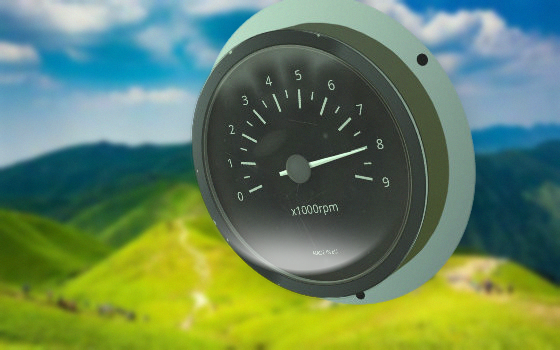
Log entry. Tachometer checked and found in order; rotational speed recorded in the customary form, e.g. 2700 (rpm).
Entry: 8000 (rpm)
